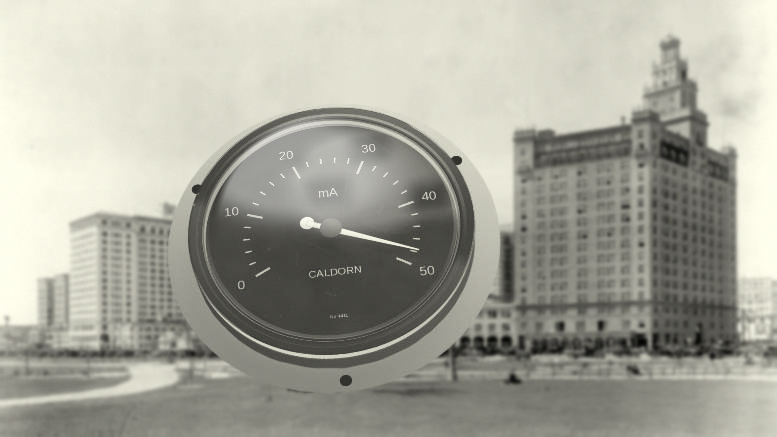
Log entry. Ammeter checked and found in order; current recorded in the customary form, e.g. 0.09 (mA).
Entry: 48 (mA)
